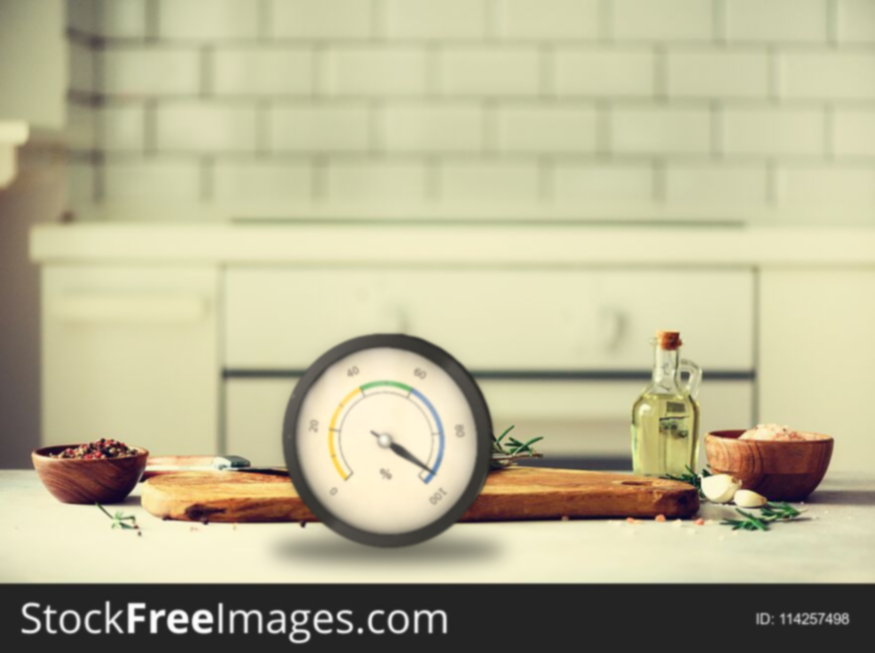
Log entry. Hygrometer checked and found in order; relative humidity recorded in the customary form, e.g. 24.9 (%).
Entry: 95 (%)
